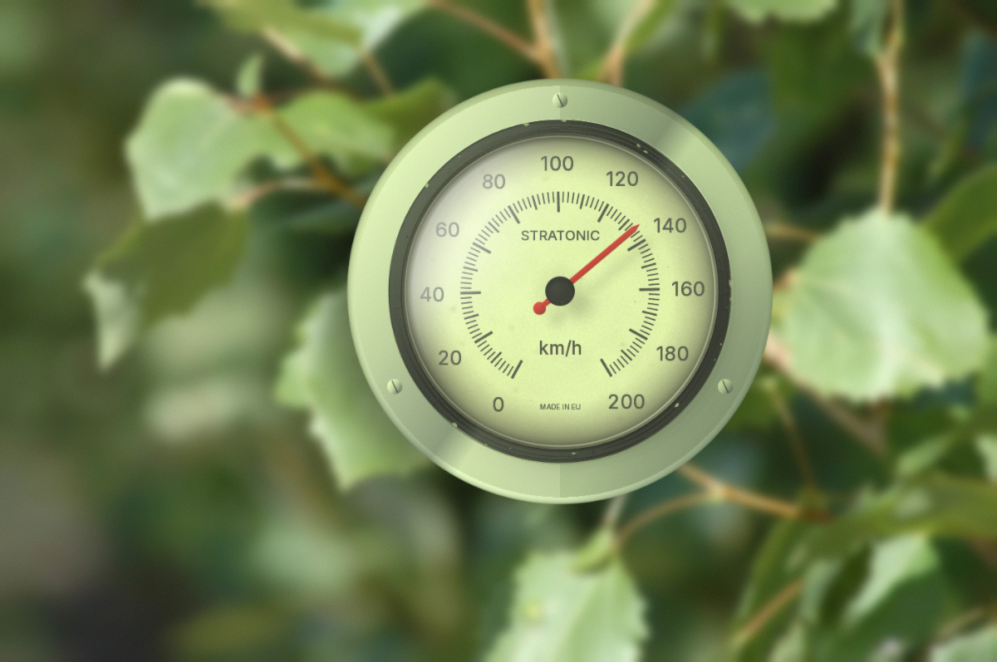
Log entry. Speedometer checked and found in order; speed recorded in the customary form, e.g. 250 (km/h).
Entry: 134 (km/h)
